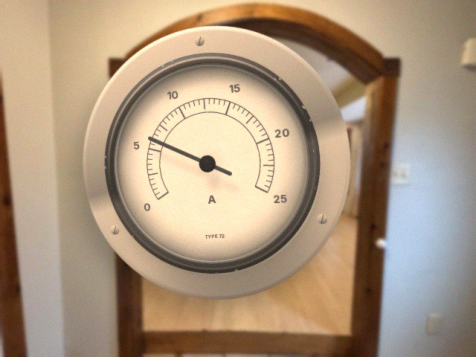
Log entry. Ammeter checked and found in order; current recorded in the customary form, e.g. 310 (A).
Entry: 6 (A)
